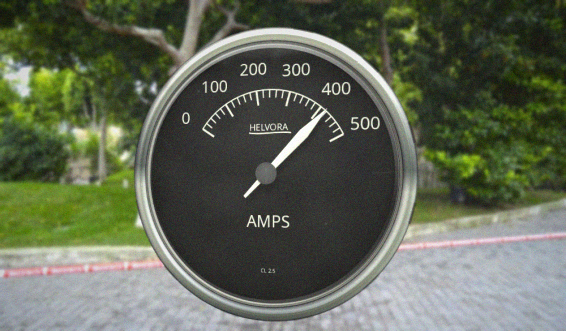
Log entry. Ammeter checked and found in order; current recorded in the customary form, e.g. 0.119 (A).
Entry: 420 (A)
